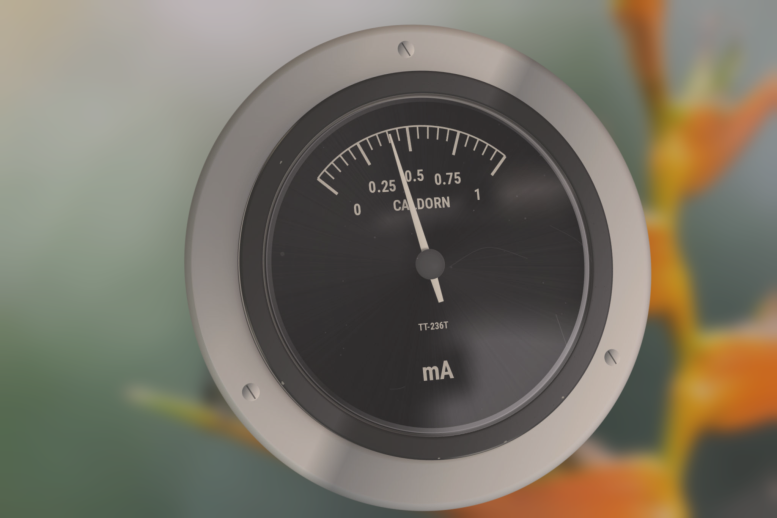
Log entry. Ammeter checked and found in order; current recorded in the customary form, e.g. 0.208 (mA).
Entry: 0.4 (mA)
